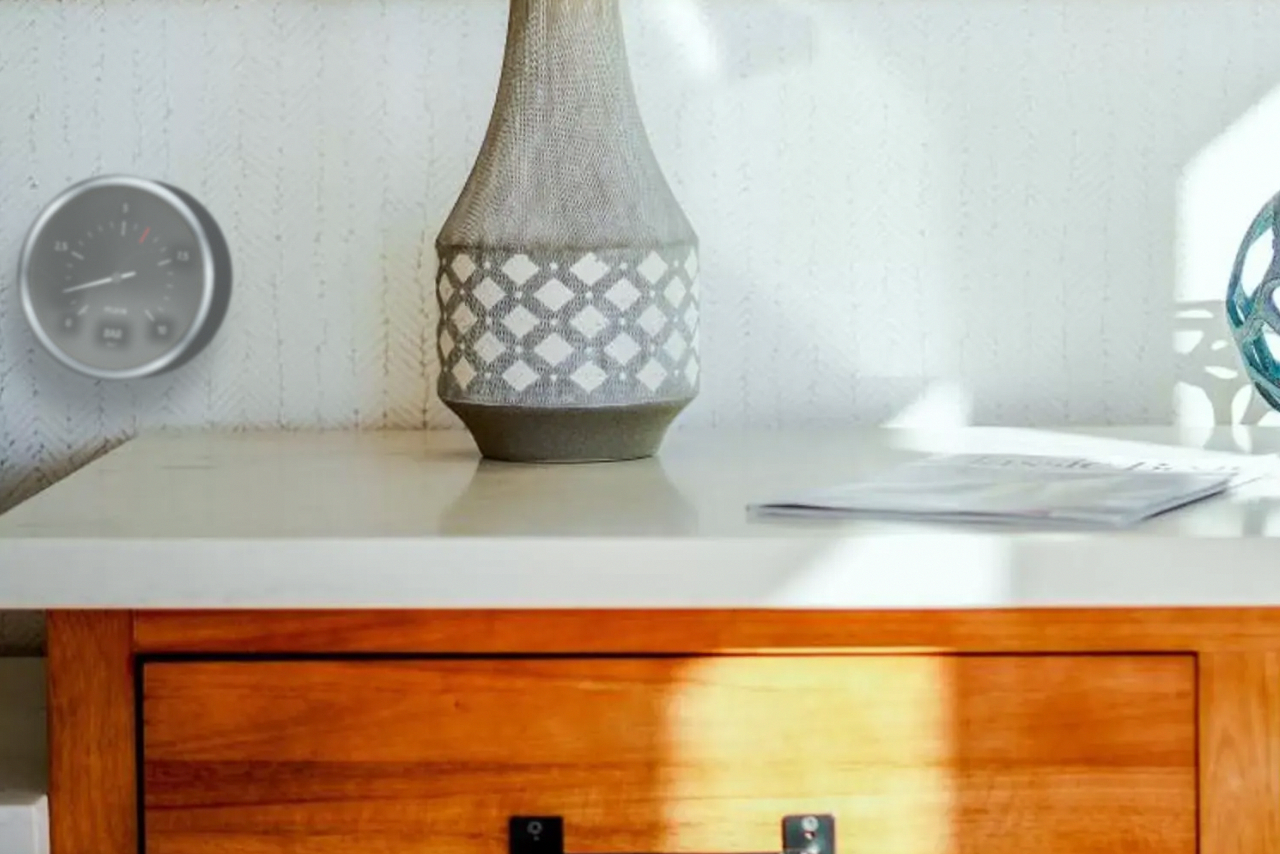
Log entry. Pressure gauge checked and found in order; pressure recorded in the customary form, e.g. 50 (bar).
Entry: 1 (bar)
